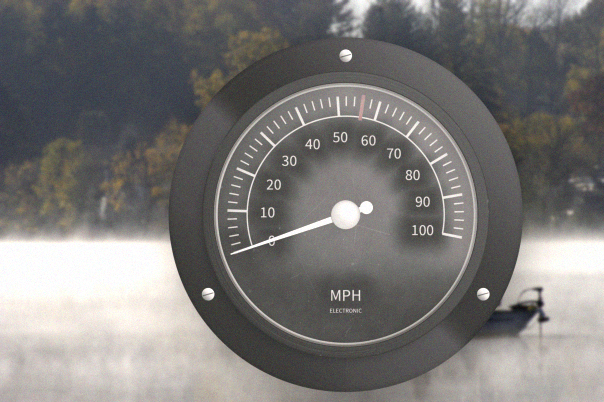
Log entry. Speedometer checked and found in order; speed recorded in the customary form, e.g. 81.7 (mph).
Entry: 0 (mph)
